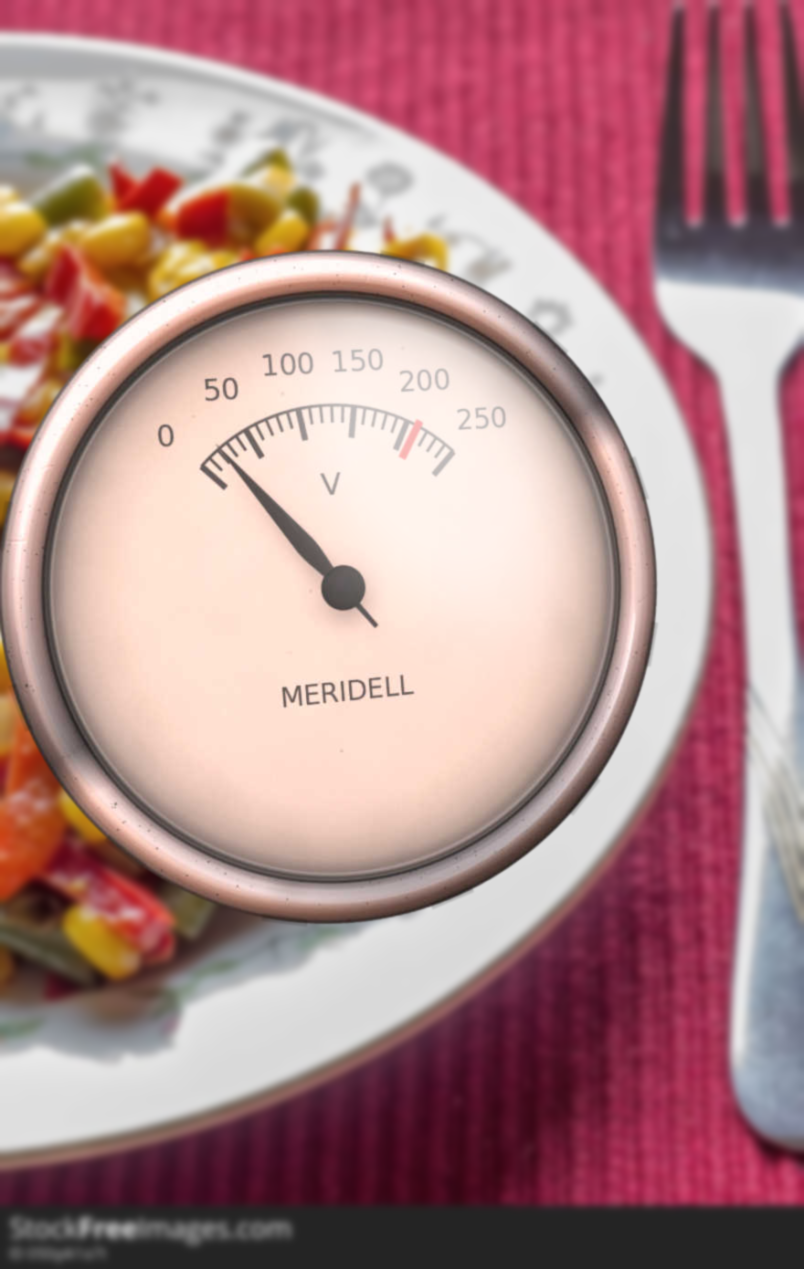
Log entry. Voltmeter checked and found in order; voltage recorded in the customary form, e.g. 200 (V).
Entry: 20 (V)
